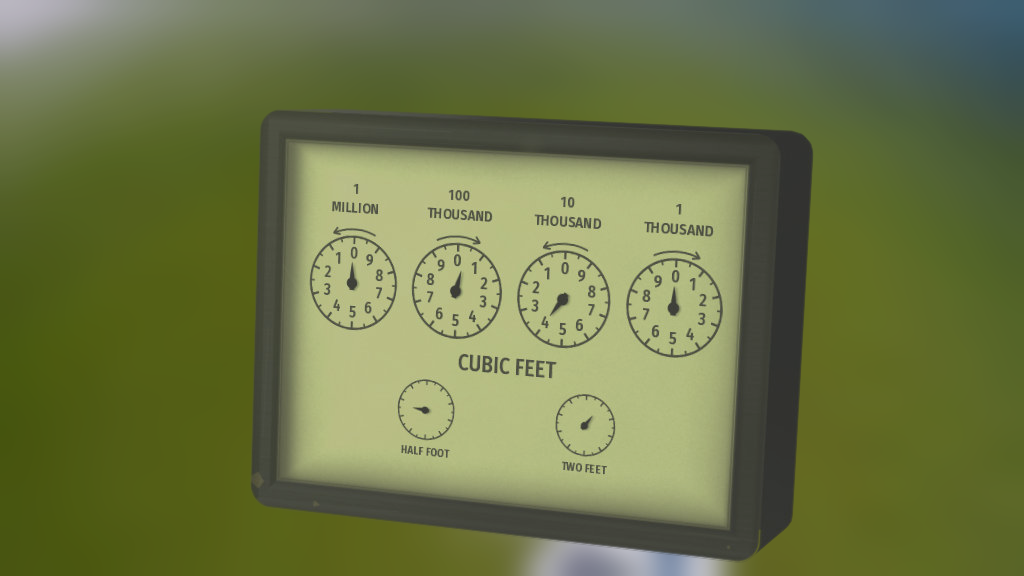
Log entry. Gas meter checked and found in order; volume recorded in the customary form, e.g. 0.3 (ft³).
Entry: 4000 (ft³)
